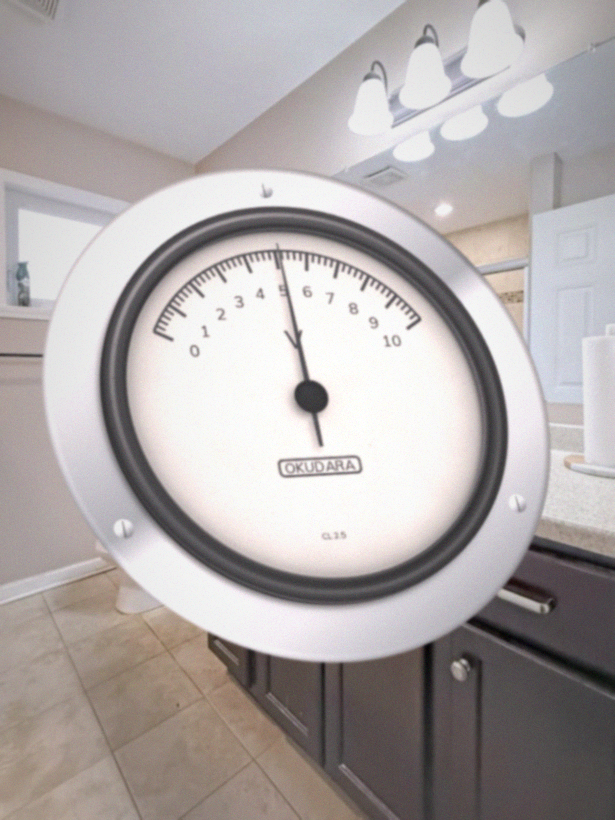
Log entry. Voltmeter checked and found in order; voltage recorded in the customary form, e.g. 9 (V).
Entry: 5 (V)
